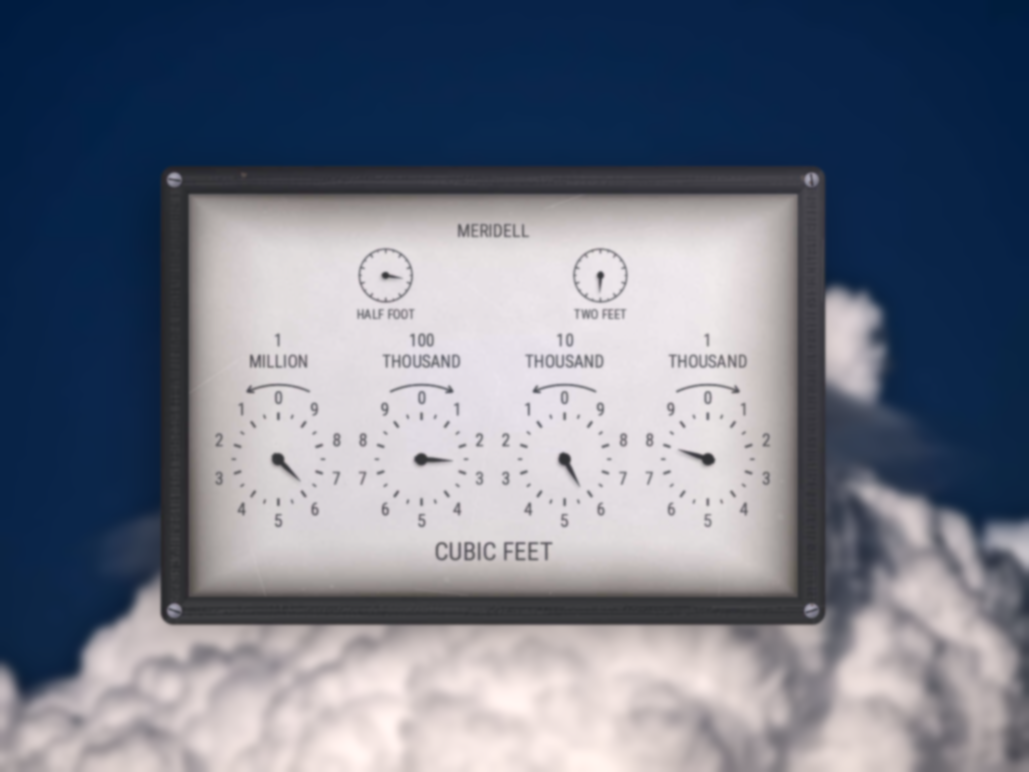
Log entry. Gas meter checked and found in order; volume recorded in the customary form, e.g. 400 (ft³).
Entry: 625800 (ft³)
